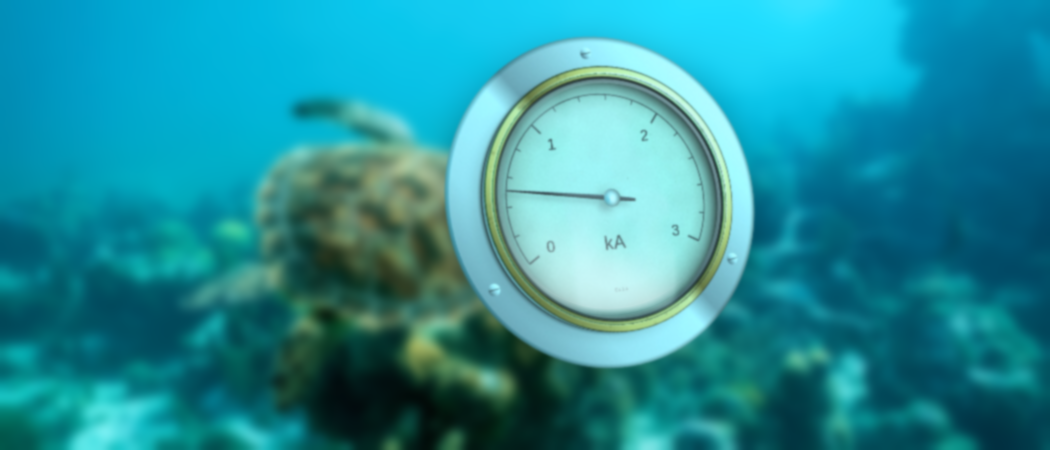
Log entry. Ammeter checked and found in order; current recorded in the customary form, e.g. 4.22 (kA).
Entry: 0.5 (kA)
